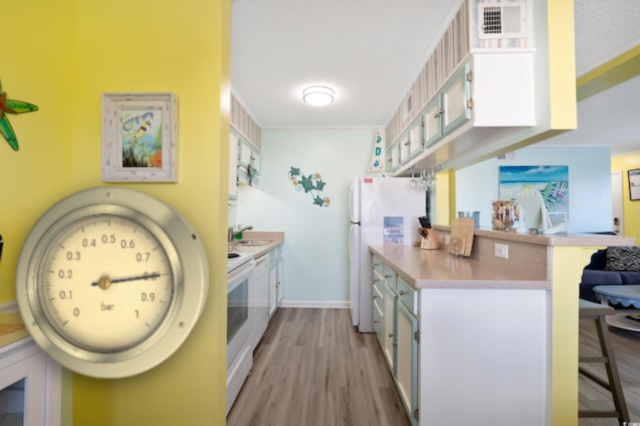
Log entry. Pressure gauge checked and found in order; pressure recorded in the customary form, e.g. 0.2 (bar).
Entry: 0.8 (bar)
